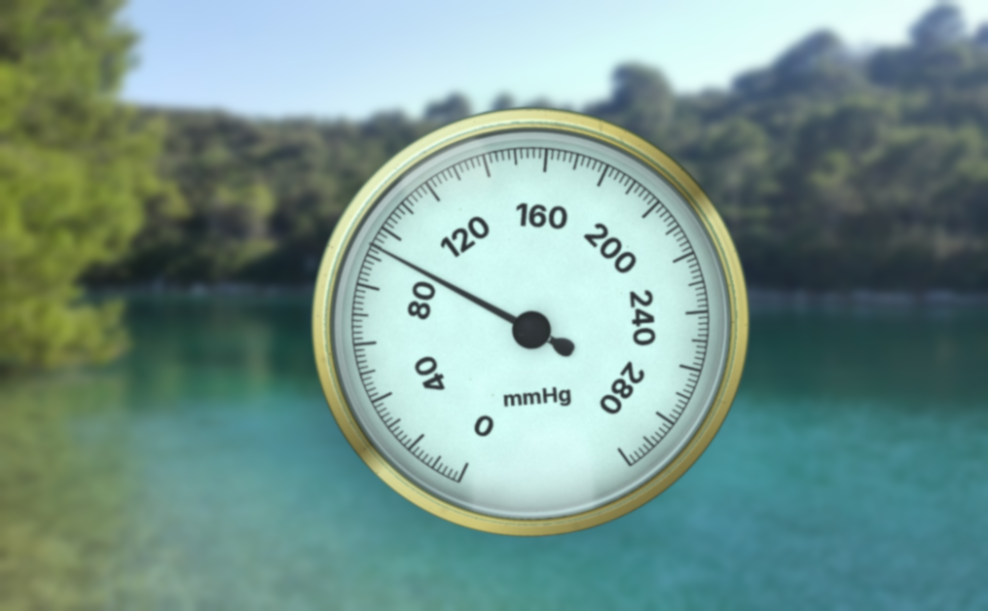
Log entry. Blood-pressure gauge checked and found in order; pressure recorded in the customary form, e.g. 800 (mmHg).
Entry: 94 (mmHg)
